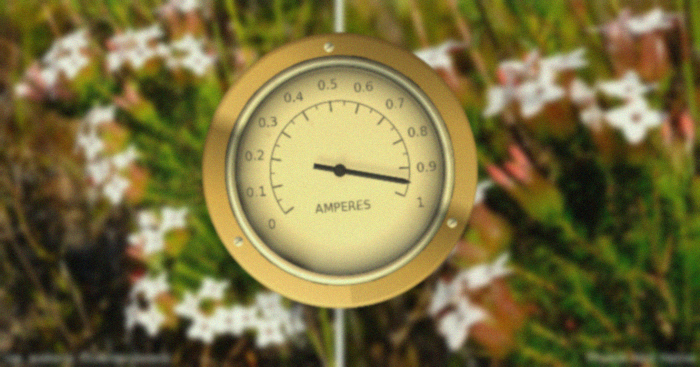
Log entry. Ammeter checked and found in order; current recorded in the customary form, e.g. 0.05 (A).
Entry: 0.95 (A)
